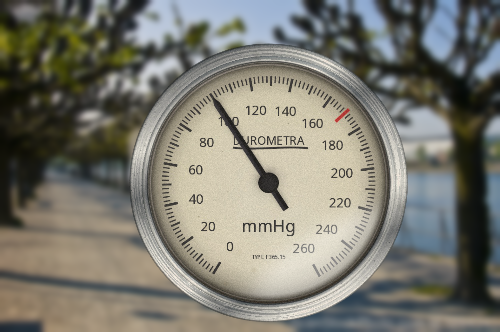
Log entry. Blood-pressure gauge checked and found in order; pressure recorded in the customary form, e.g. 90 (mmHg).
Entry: 100 (mmHg)
